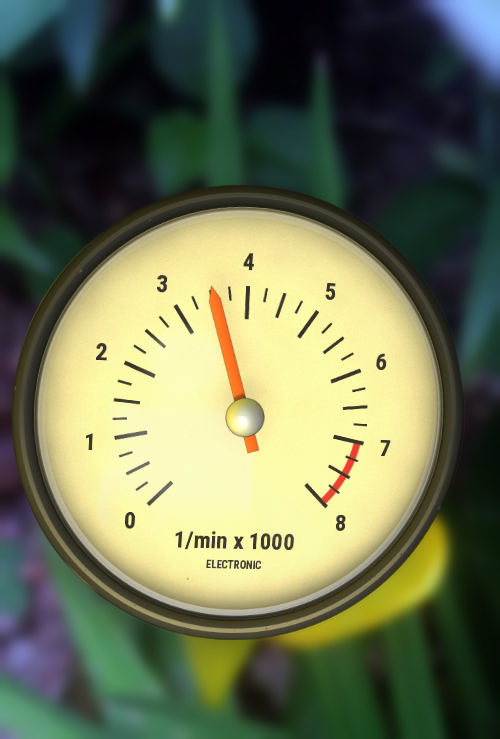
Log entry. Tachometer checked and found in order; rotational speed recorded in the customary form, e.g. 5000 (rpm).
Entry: 3500 (rpm)
